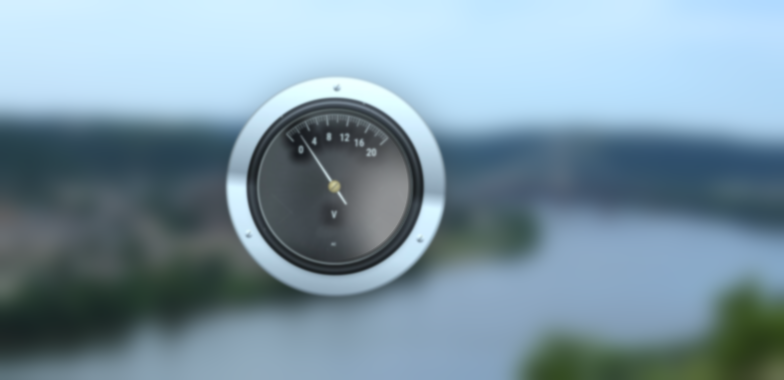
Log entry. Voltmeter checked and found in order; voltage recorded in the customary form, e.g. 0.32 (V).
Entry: 2 (V)
